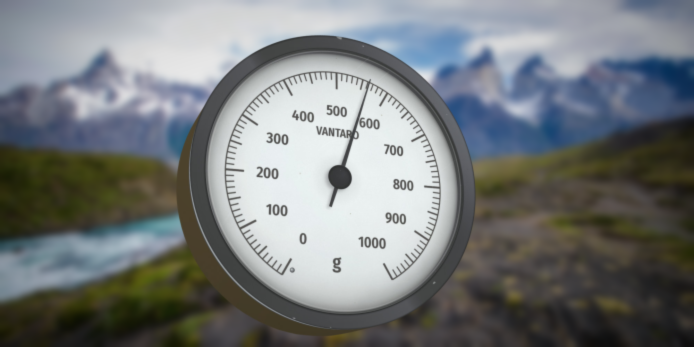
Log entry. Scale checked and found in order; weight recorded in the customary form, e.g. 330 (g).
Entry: 560 (g)
